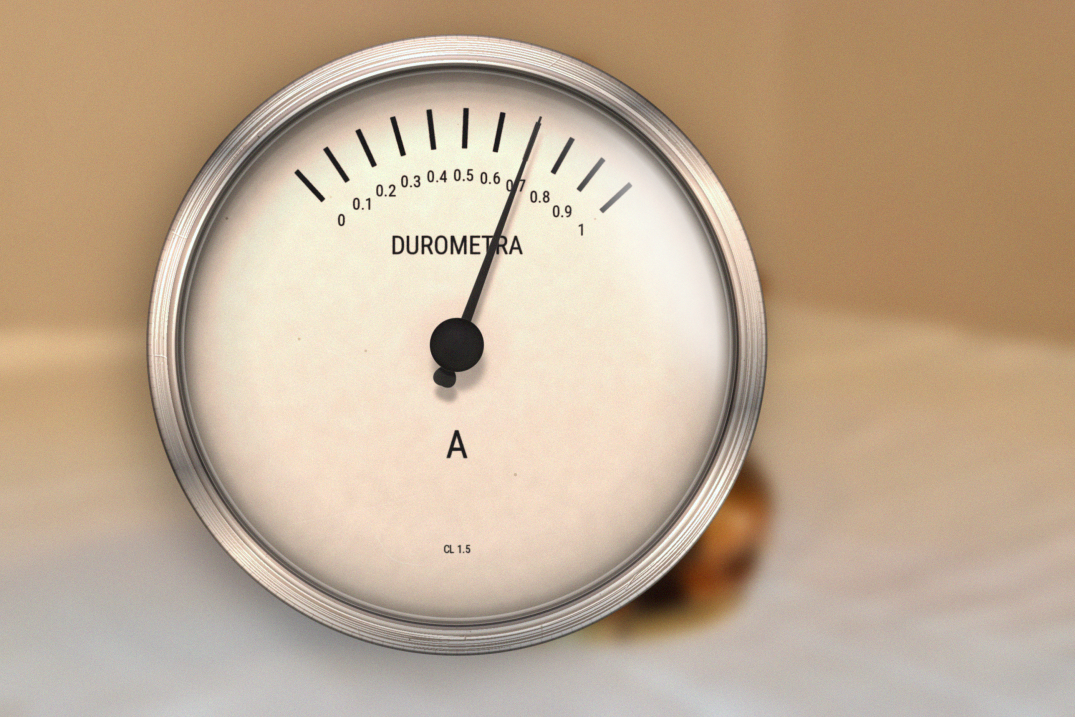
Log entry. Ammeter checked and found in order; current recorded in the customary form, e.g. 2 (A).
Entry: 0.7 (A)
